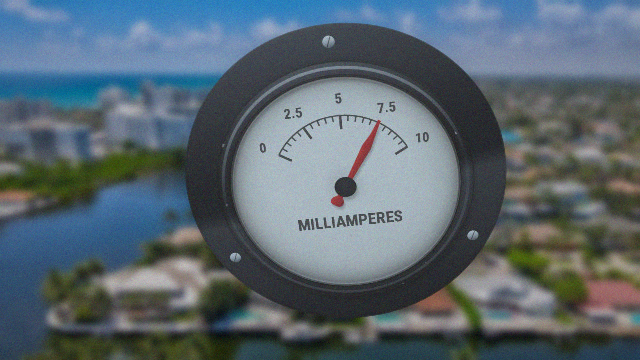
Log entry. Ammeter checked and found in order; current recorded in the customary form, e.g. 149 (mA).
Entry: 7.5 (mA)
